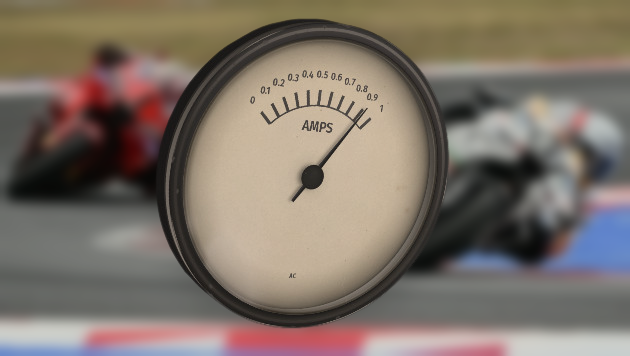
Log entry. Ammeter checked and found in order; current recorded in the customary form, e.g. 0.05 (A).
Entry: 0.9 (A)
